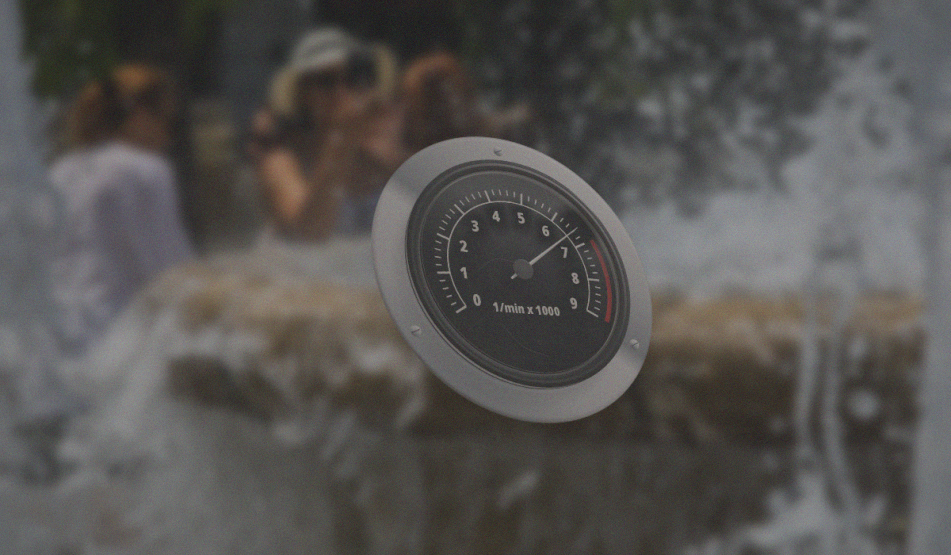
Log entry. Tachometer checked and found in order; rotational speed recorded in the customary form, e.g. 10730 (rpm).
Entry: 6600 (rpm)
